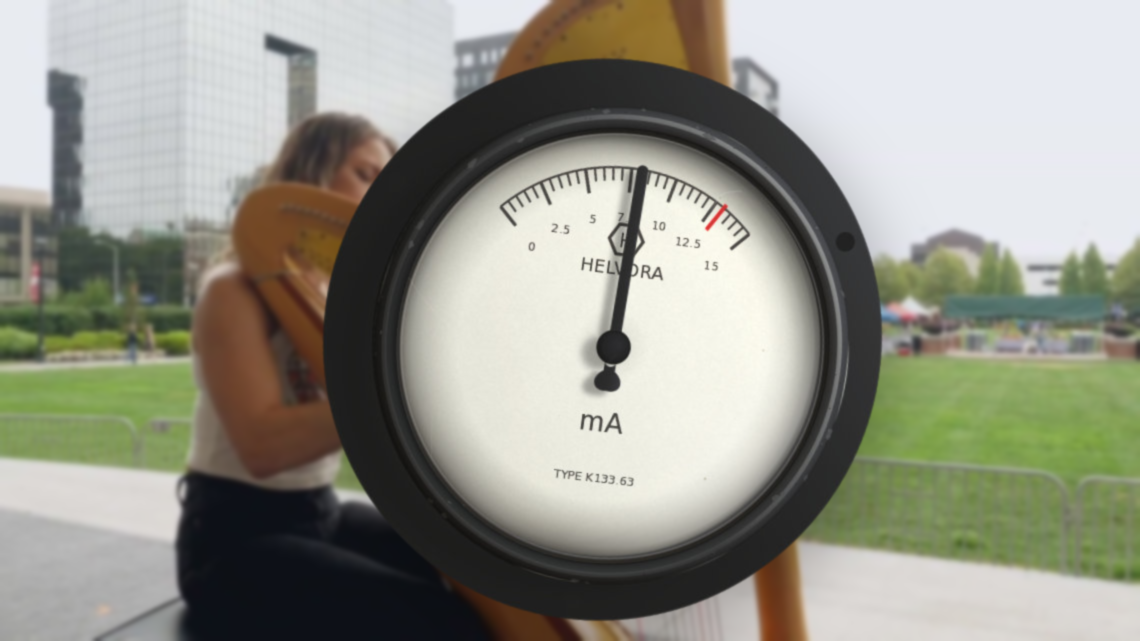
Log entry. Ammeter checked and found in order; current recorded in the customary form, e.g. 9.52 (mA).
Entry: 8 (mA)
